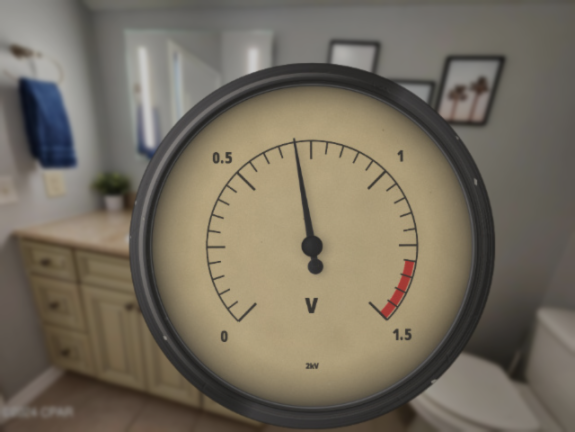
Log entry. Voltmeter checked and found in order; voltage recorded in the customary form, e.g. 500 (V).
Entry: 0.7 (V)
